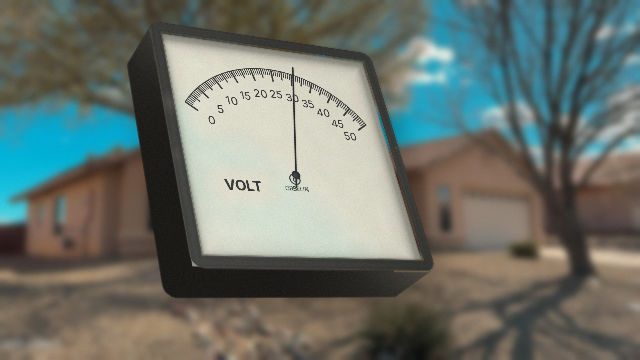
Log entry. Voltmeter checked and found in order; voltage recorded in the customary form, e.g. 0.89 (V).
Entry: 30 (V)
